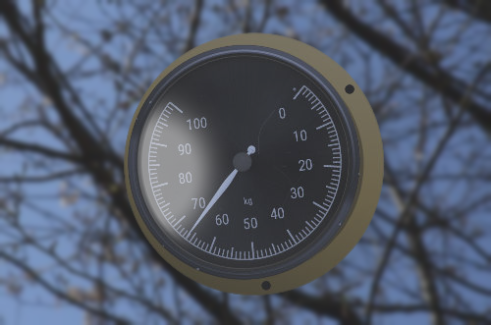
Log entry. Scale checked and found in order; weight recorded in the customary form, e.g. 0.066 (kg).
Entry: 66 (kg)
